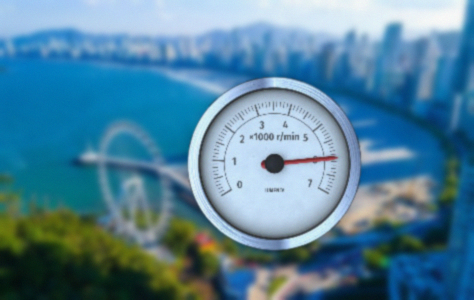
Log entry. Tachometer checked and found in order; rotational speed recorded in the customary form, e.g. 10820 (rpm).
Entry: 6000 (rpm)
